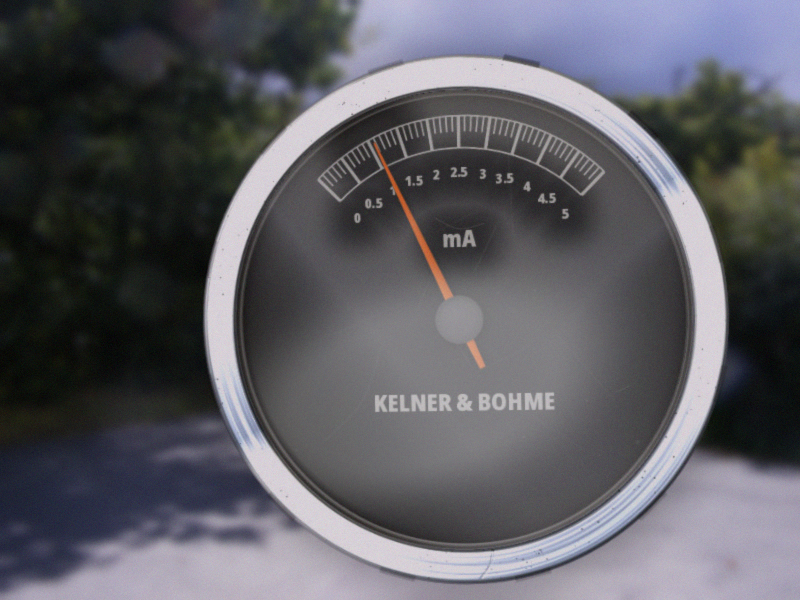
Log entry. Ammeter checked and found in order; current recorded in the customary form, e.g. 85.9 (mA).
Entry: 1.1 (mA)
